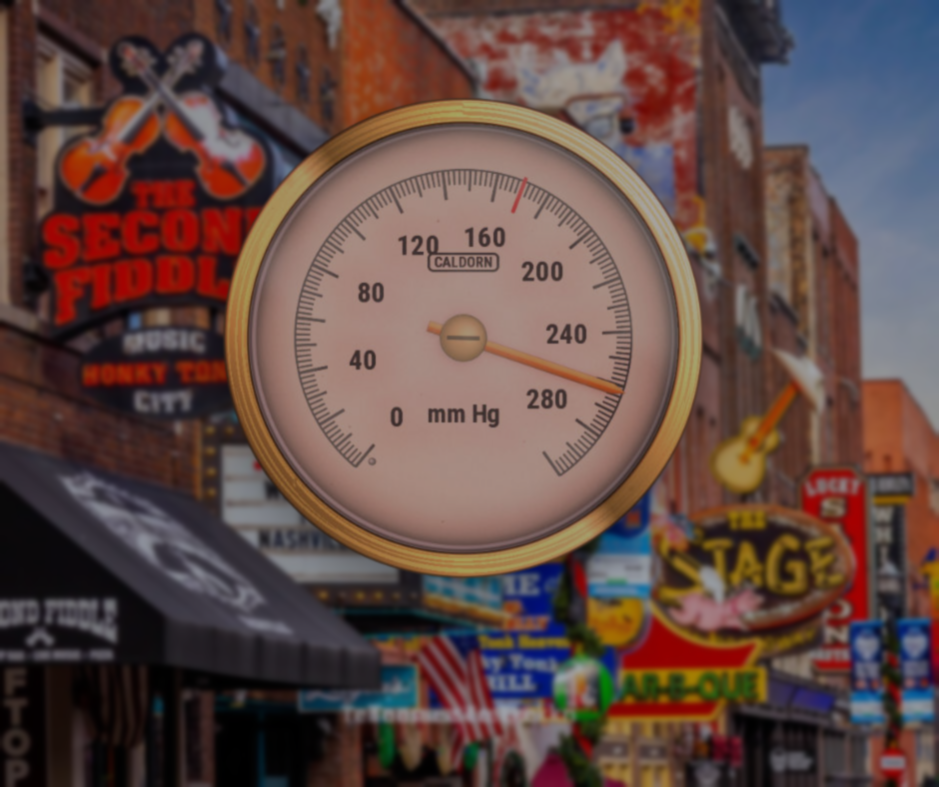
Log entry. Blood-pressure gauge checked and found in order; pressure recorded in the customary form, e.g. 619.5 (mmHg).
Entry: 262 (mmHg)
